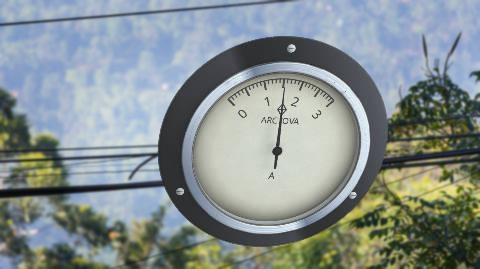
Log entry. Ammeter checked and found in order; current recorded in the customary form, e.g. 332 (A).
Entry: 1.5 (A)
